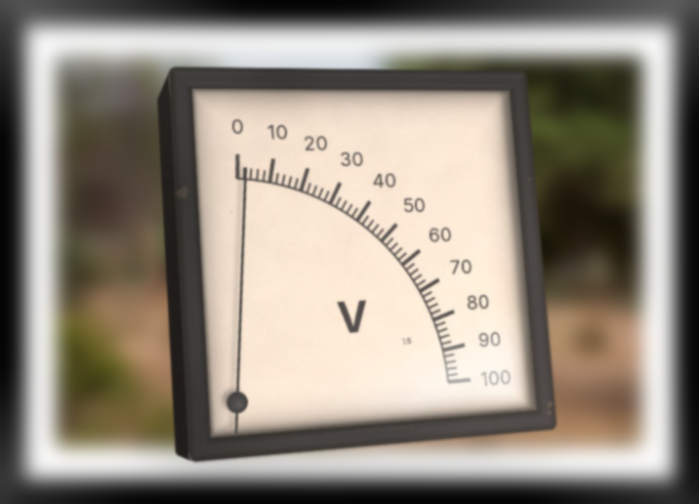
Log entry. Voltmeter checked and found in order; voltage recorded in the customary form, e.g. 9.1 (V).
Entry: 2 (V)
